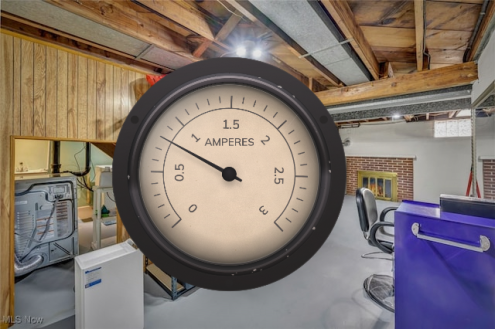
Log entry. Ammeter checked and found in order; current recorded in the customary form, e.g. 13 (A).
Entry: 0.8 (A)
